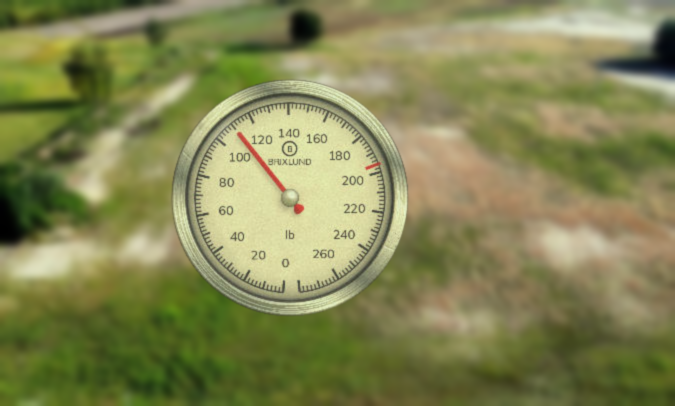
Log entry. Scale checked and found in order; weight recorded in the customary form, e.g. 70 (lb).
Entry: 110 (lb)
